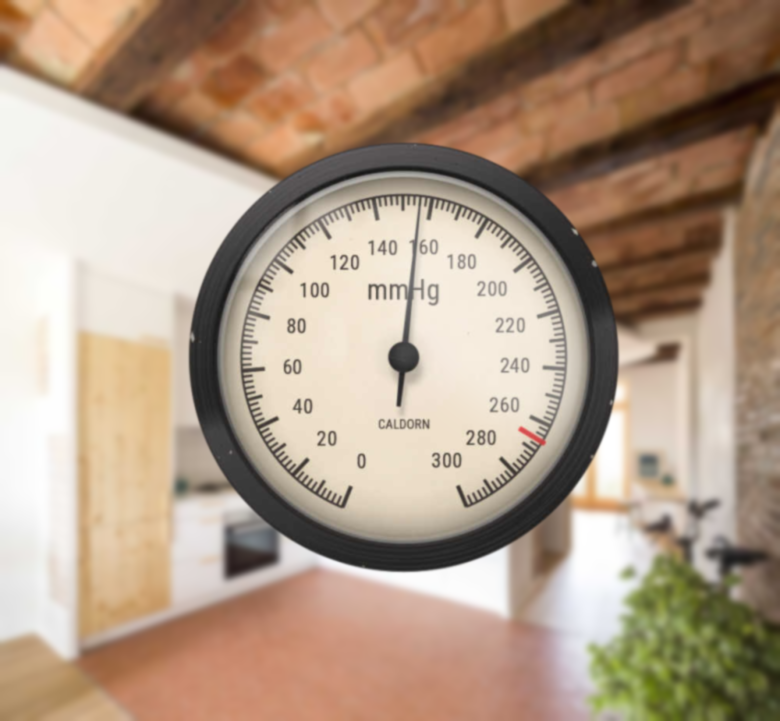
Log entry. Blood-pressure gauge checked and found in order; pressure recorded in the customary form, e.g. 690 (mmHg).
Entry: 156 (mmHg)
